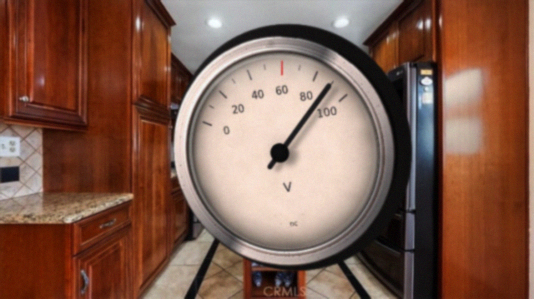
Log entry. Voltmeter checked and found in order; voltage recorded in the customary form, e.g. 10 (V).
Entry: 90 (V)
